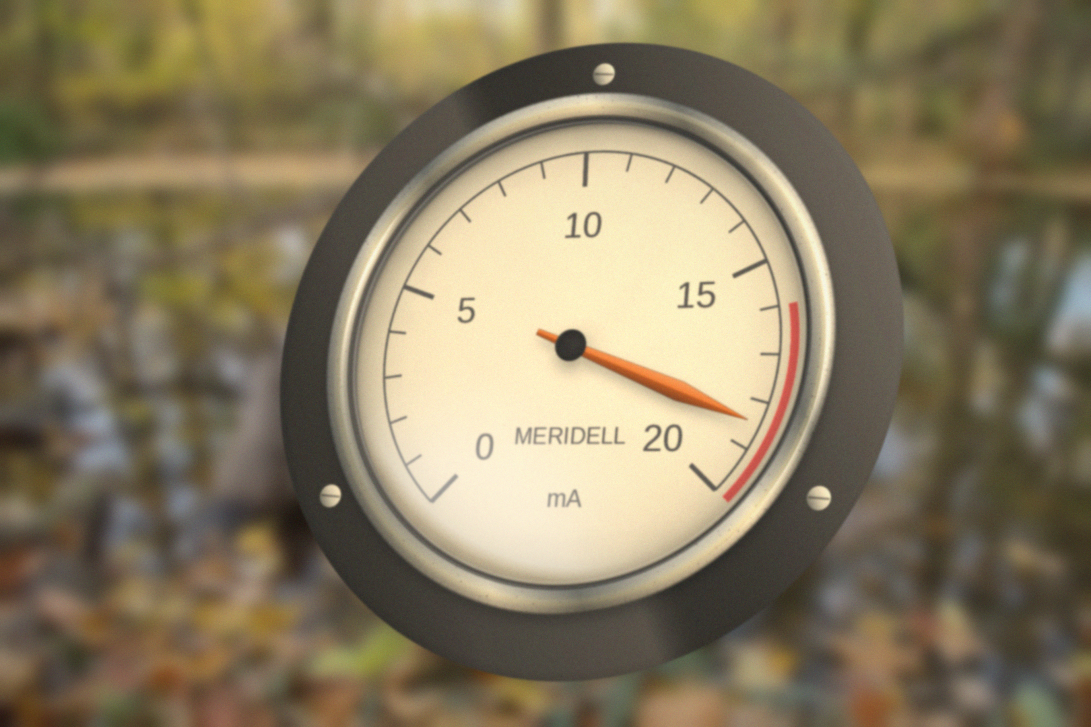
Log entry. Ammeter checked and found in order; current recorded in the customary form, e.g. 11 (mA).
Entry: 18.5 (mA)
